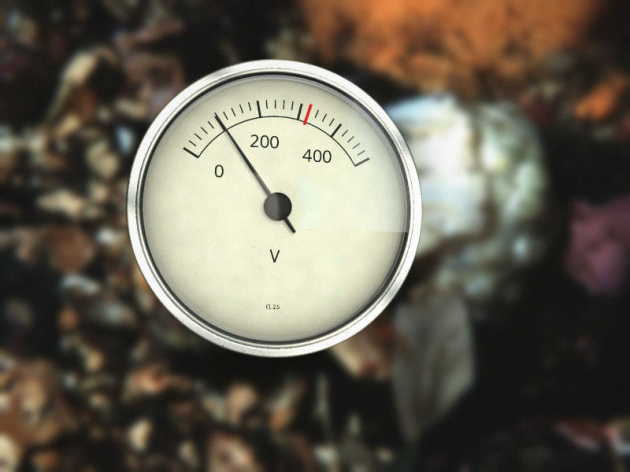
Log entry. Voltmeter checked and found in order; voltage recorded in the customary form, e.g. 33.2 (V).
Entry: 100 (V)
